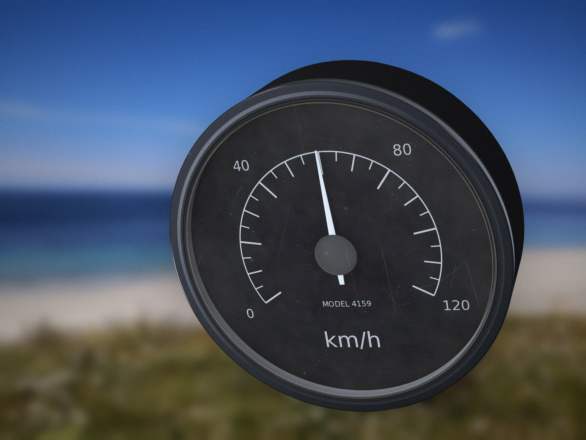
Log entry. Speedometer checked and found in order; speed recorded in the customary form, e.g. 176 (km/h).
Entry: 60 (km/h)
